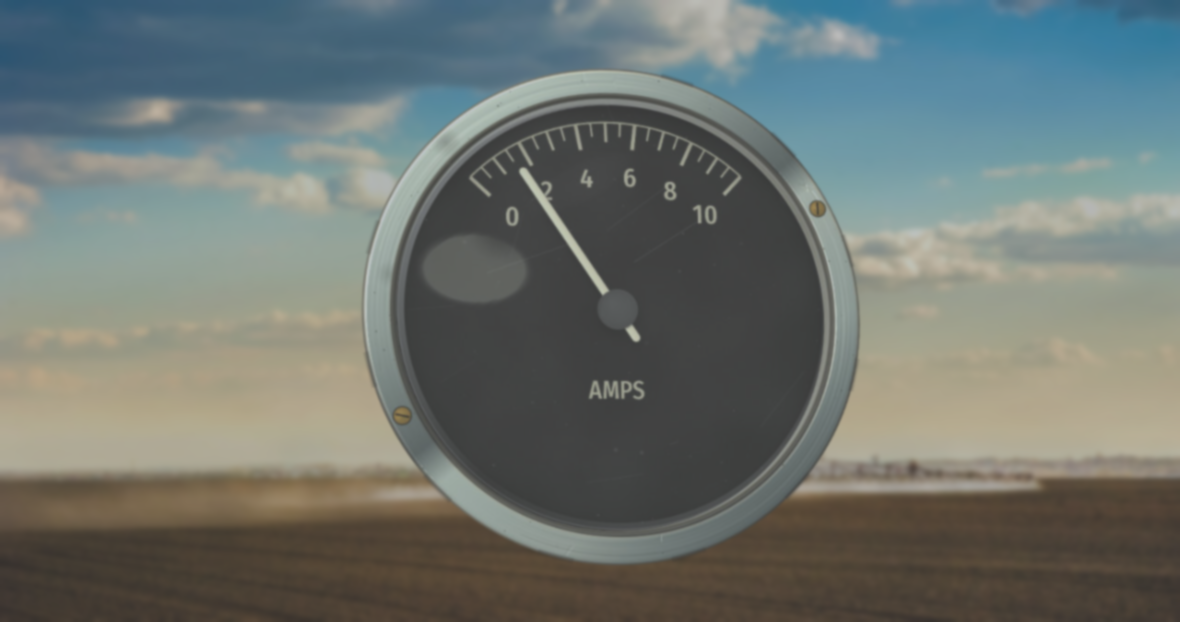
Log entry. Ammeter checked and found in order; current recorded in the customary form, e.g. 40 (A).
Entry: 1.5 (A)
